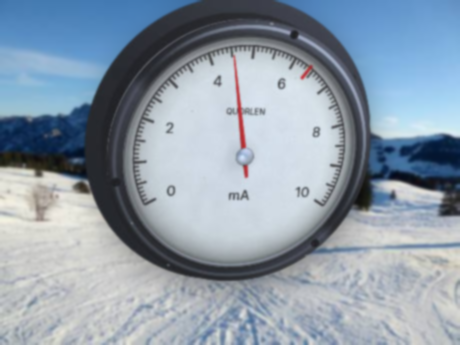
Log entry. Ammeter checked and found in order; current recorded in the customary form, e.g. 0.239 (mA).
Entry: 4.5 (mA)
